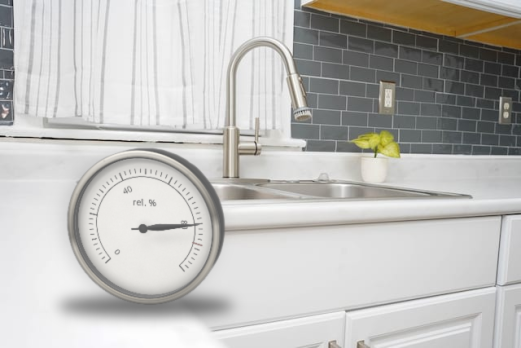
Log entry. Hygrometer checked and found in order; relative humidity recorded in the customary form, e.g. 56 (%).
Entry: 80 (%)
